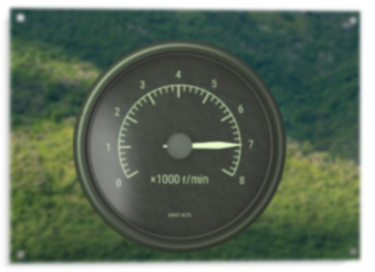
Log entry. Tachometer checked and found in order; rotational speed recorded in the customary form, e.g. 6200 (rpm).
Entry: 7000 (rpm)
